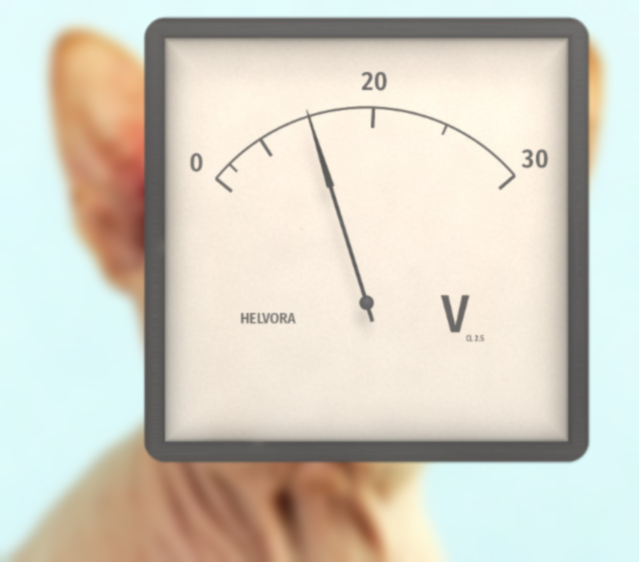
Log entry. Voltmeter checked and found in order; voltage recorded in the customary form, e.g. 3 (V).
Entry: 15 (V)
